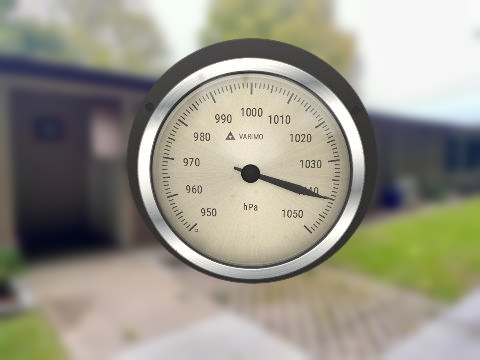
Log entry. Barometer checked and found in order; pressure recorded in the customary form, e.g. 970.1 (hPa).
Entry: 1040 (hPa)
